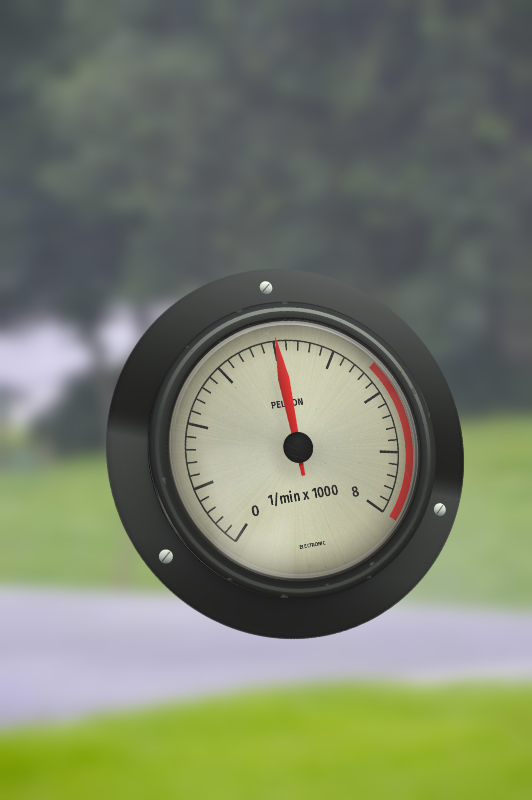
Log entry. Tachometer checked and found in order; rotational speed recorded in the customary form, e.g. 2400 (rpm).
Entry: 4000 (rpm)
